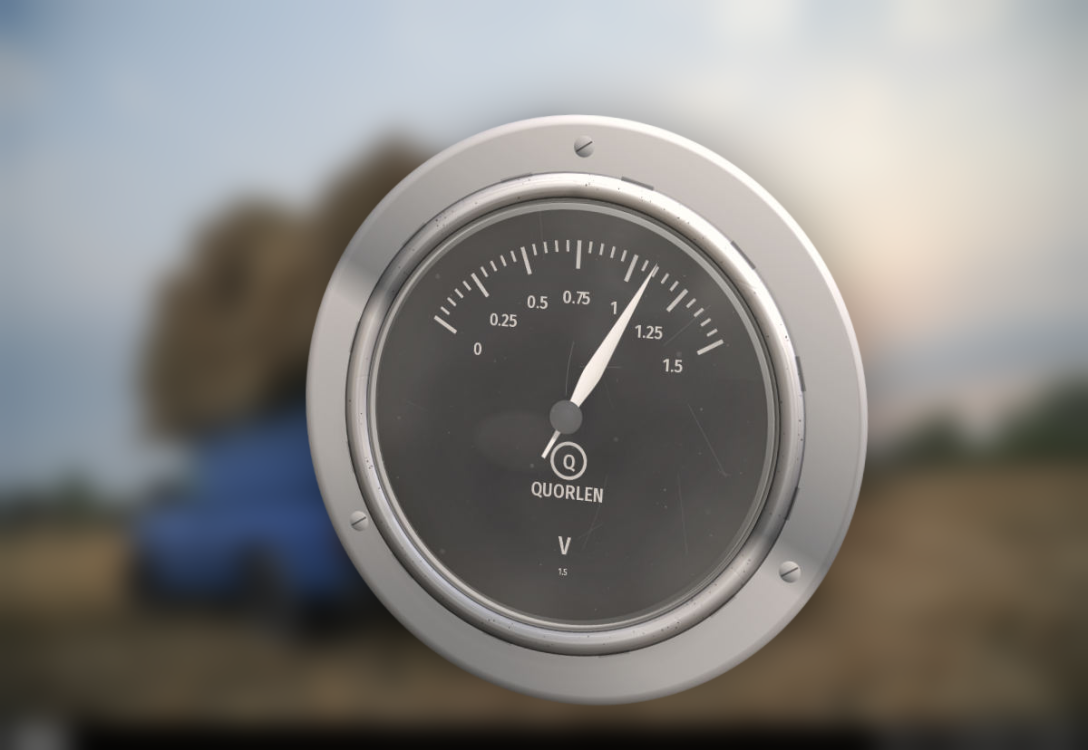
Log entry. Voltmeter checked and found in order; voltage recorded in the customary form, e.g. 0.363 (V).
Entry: 1.1 (V)
